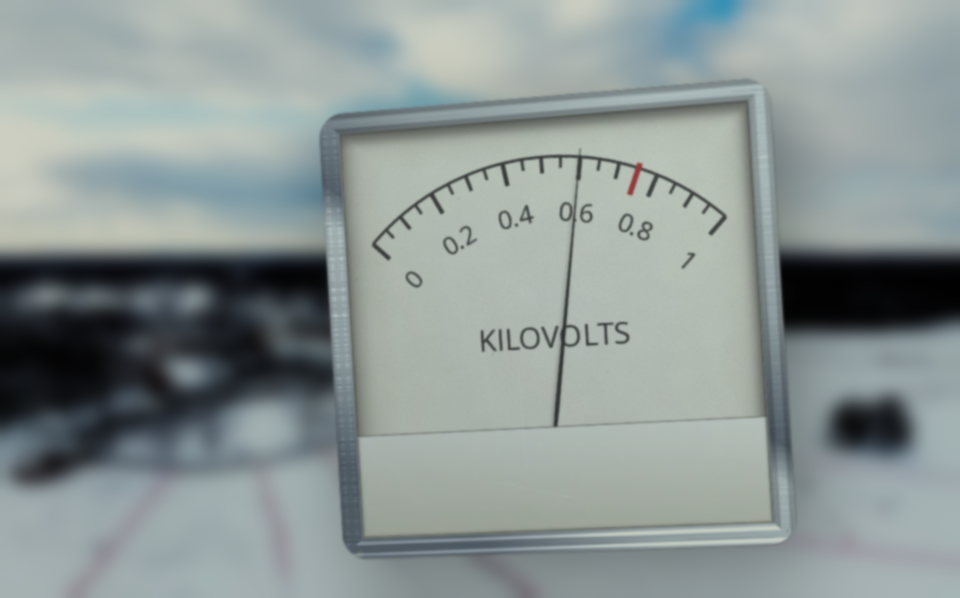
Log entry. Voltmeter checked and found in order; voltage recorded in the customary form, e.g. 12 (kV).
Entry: 0.6 (kV)
